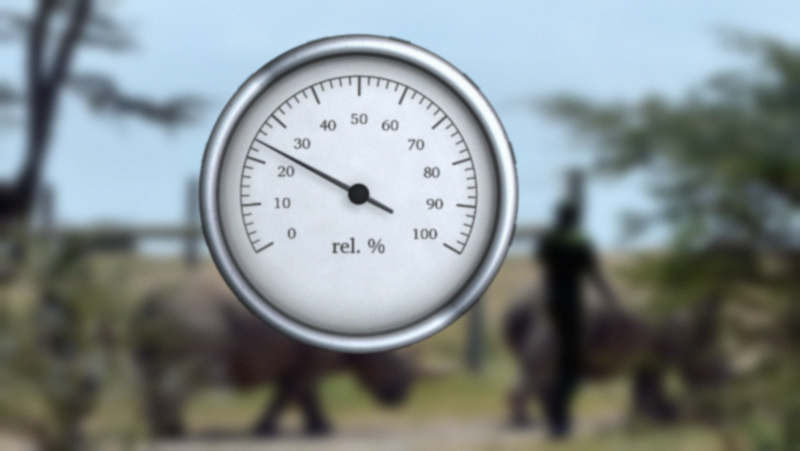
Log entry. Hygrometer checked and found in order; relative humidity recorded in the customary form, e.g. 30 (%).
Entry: 24 (%)
